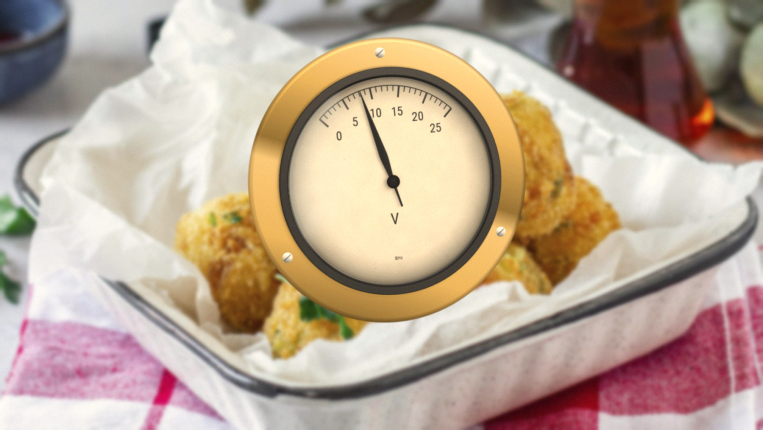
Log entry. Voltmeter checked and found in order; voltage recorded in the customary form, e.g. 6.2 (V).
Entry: 8 (V)
